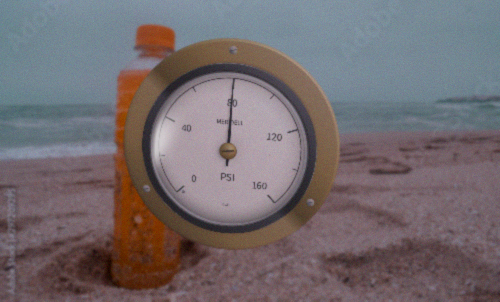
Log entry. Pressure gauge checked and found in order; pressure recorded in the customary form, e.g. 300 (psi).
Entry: 80 (psi)
